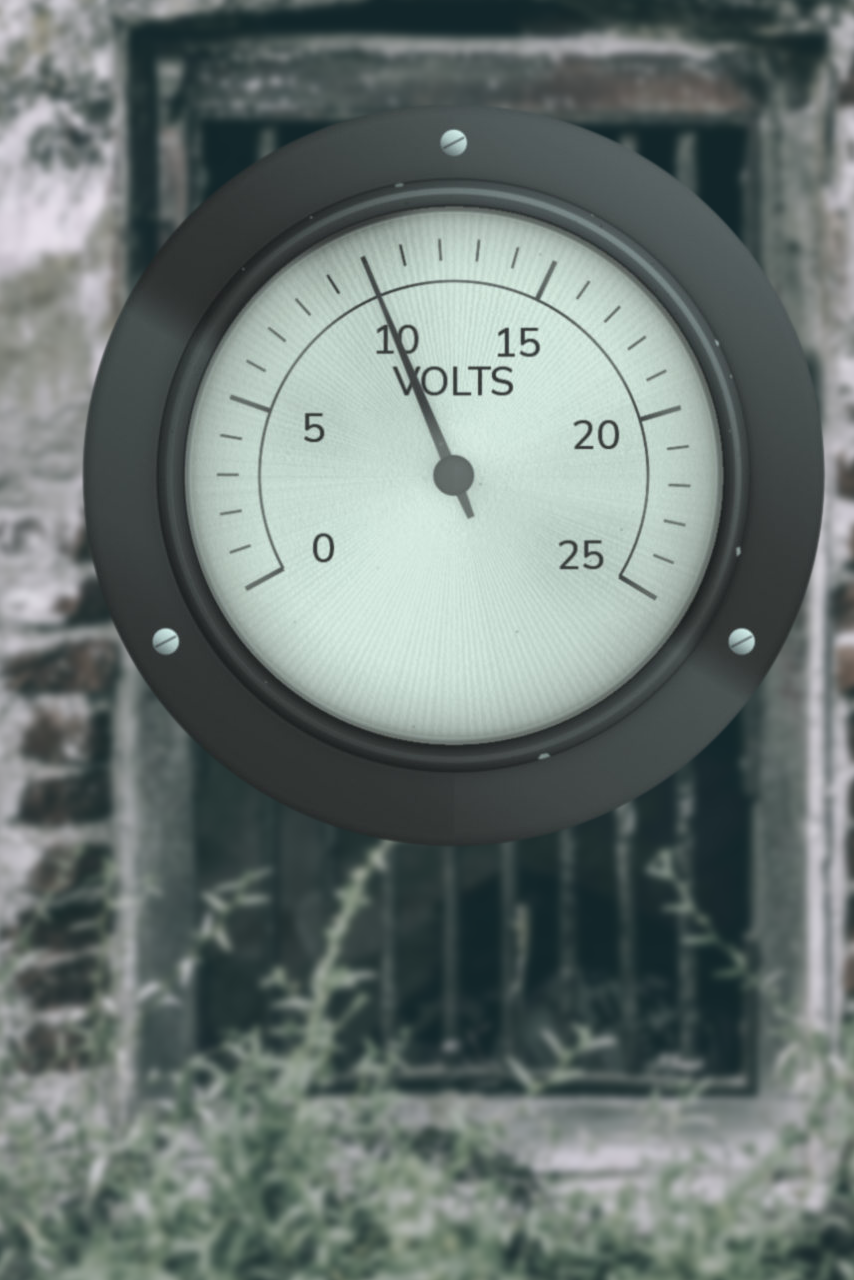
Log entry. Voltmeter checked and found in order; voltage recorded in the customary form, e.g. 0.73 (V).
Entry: 10 (V)
